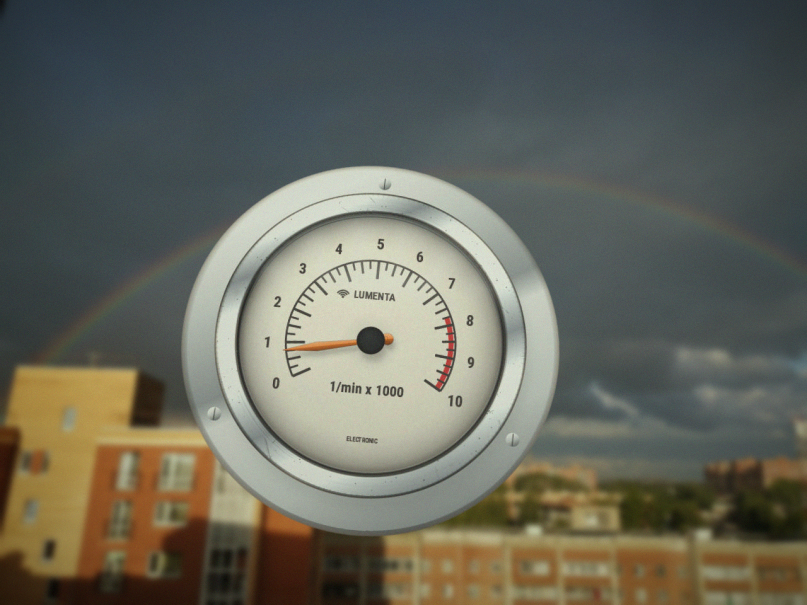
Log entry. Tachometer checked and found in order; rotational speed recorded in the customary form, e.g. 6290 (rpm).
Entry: 750 (rpm)
